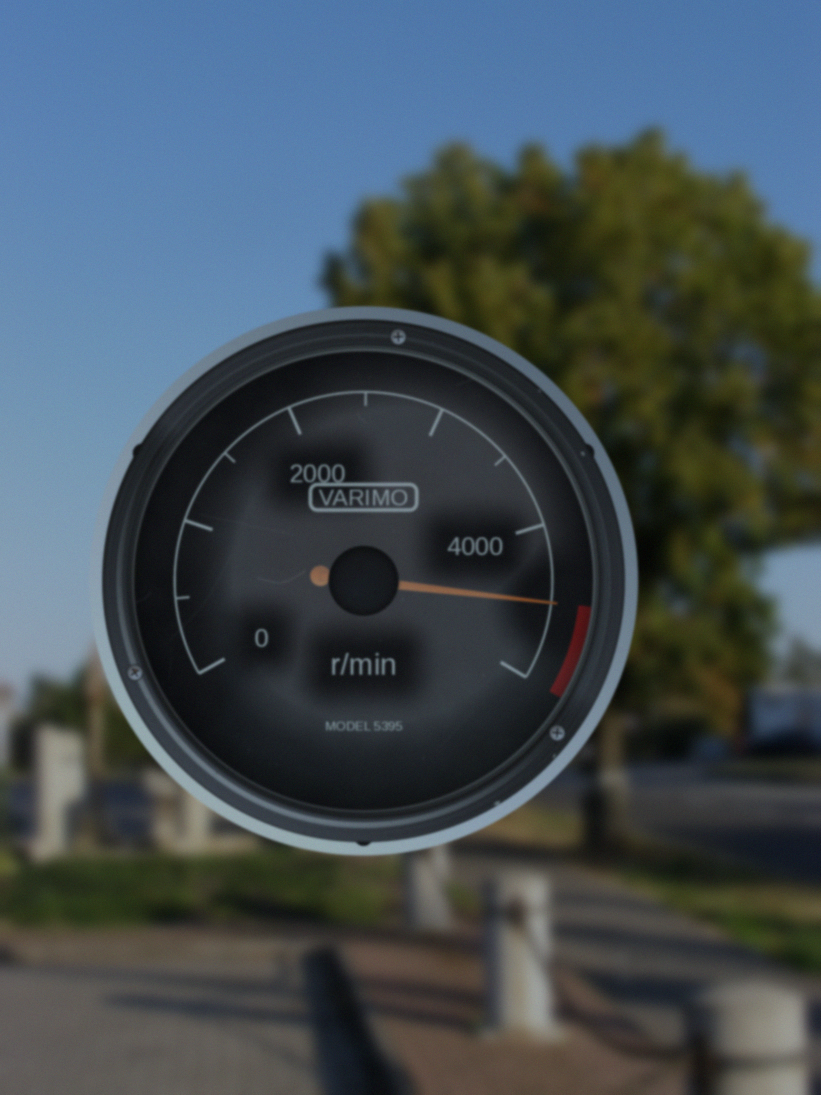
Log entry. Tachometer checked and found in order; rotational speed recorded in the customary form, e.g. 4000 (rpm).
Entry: 4500 (rpm)
